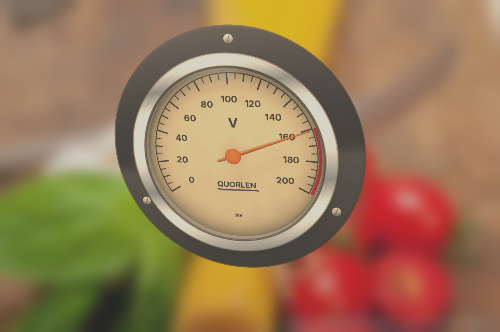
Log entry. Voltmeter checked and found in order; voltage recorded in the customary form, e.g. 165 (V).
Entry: 160 (V)
